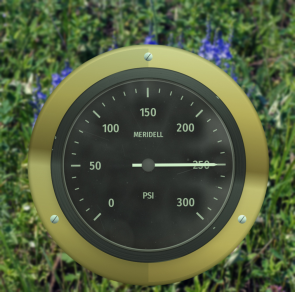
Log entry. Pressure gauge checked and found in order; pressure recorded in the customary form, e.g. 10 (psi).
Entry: 250 (psi)
